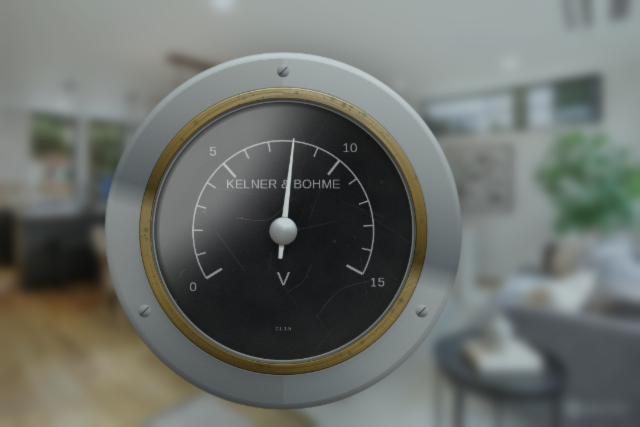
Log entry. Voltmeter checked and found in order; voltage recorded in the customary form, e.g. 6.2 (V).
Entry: 8 (V)
